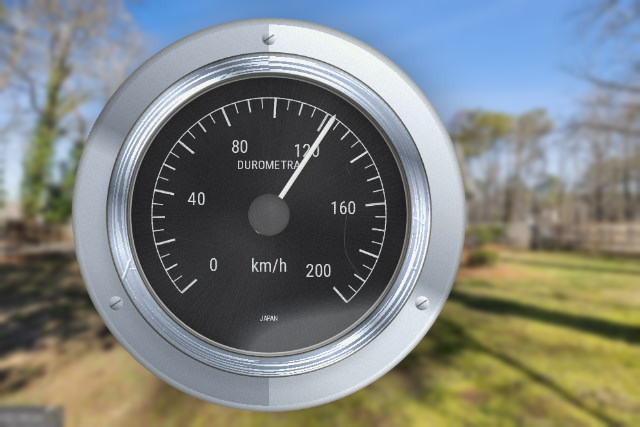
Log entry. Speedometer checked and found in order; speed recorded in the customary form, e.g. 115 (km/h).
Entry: 122.5 (km/h)
